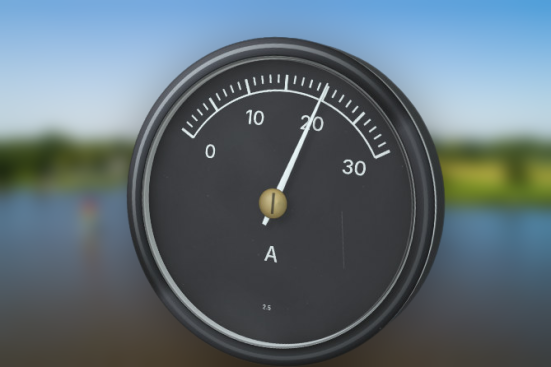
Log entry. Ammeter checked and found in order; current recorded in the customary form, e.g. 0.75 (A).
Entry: 20 (A)
